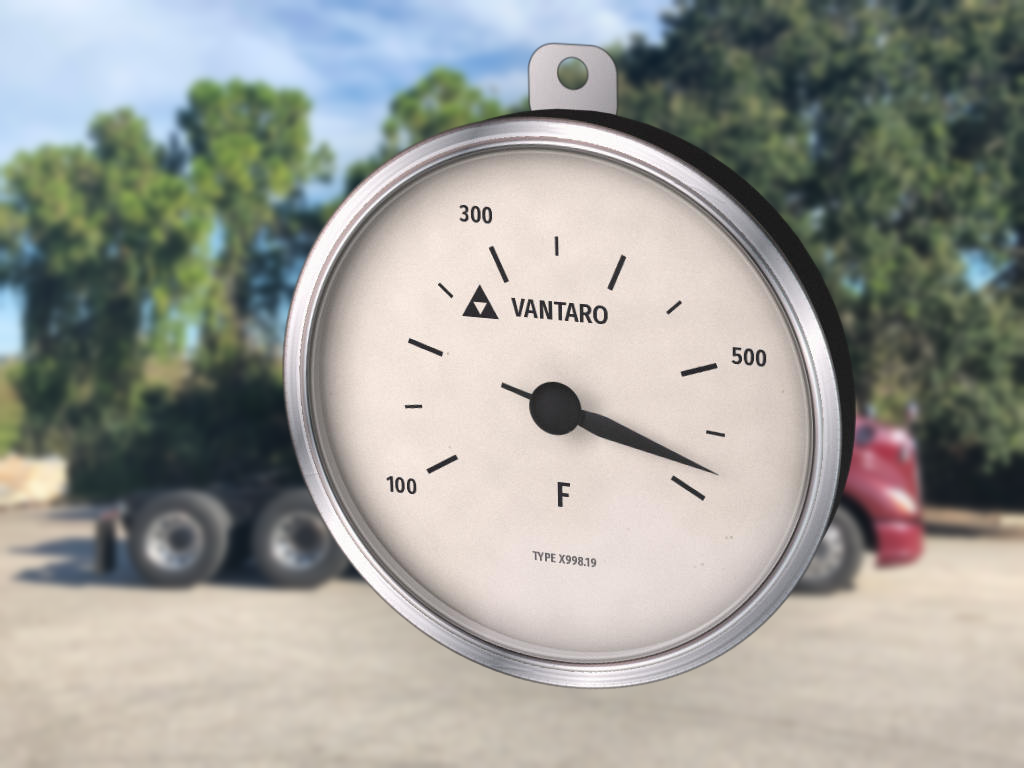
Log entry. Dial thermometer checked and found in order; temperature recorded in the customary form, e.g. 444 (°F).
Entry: 575 (°F)
